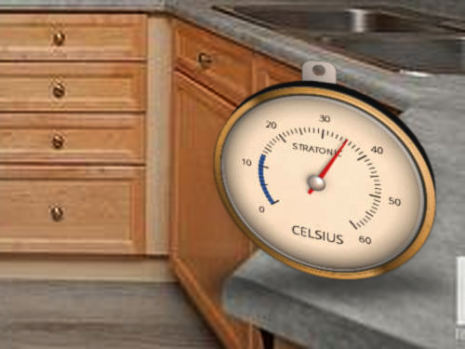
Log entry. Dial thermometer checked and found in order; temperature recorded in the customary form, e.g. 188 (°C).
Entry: 35 (°C)
